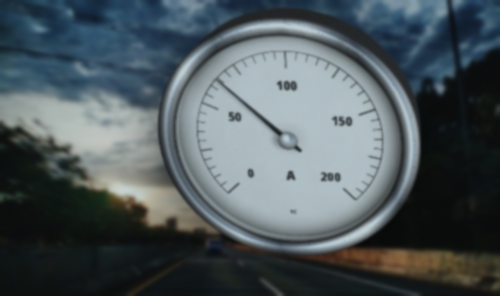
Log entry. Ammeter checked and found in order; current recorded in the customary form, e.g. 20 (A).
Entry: 65 (A)
